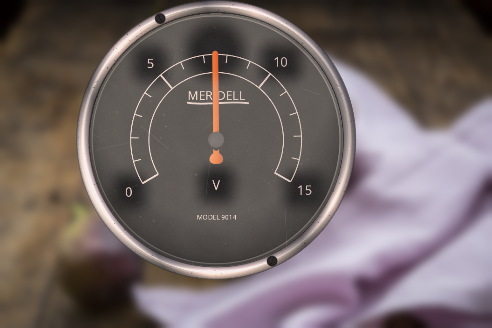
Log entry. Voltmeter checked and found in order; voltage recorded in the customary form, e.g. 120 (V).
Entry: 7.5 (V)
